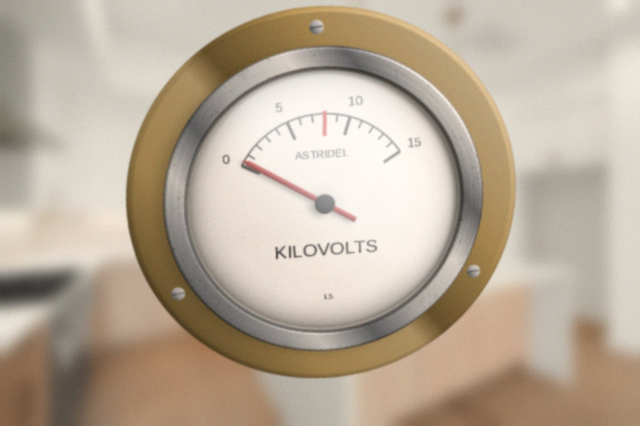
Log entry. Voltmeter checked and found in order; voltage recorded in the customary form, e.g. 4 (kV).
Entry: 0.5 (kV)
